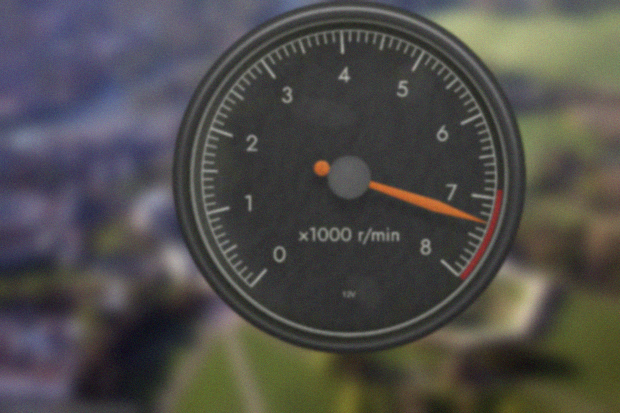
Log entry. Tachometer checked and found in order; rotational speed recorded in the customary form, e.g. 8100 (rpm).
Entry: 7300 (rpm)
